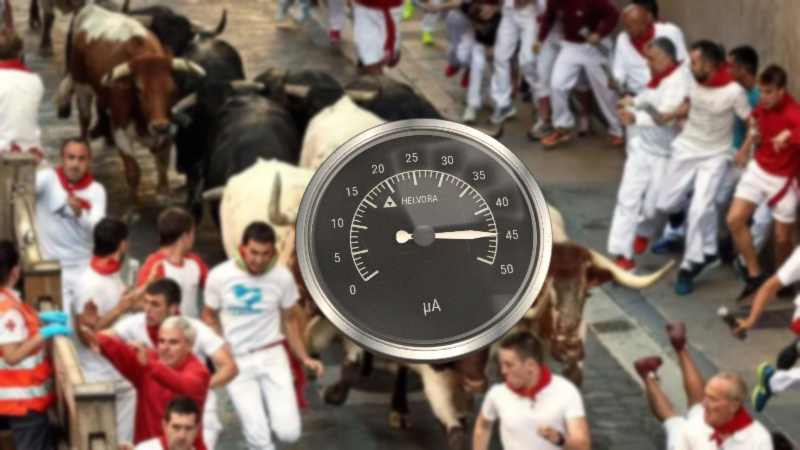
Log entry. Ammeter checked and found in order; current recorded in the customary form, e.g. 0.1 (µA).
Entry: 45 (µA)
